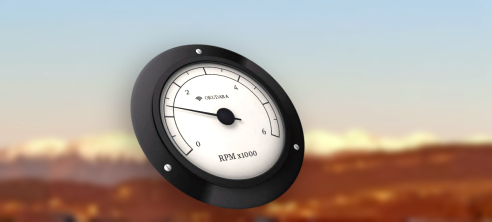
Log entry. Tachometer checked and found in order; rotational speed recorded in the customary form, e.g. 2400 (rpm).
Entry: 1250 (rpm)
